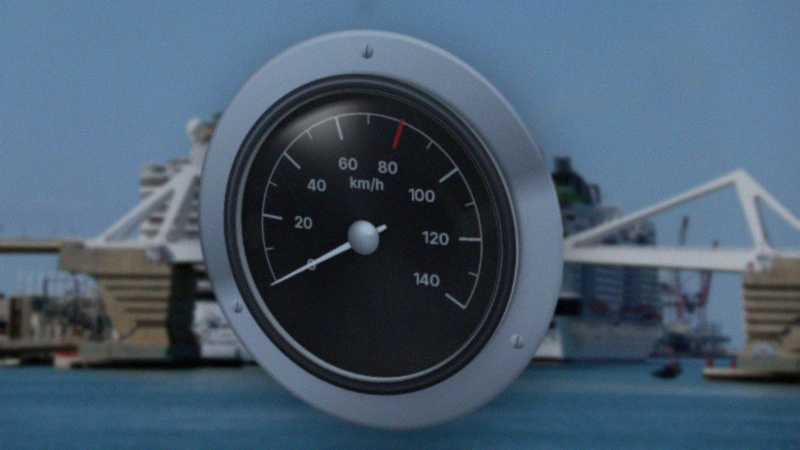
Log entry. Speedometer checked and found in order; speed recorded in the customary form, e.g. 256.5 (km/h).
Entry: 0 (km/h)
